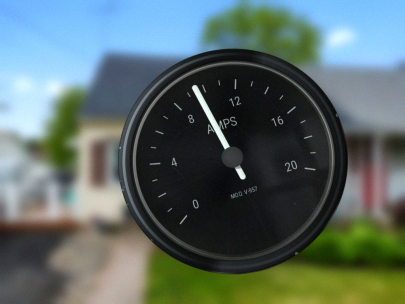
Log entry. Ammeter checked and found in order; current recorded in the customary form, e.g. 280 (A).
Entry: 9.5 (A)
